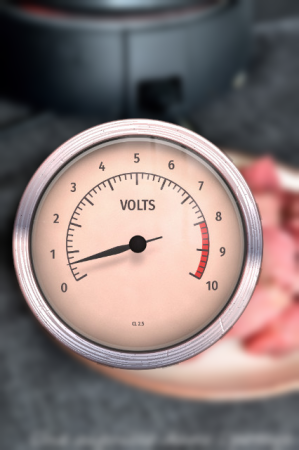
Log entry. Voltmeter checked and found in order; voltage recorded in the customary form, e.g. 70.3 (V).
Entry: 0.6 (V)
